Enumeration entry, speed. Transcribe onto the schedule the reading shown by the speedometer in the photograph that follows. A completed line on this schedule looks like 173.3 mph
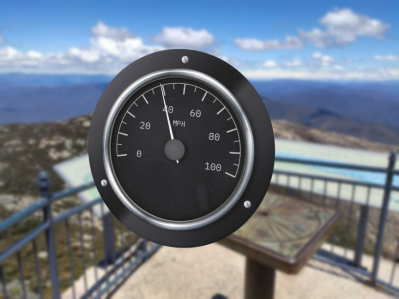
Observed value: 40 mph
